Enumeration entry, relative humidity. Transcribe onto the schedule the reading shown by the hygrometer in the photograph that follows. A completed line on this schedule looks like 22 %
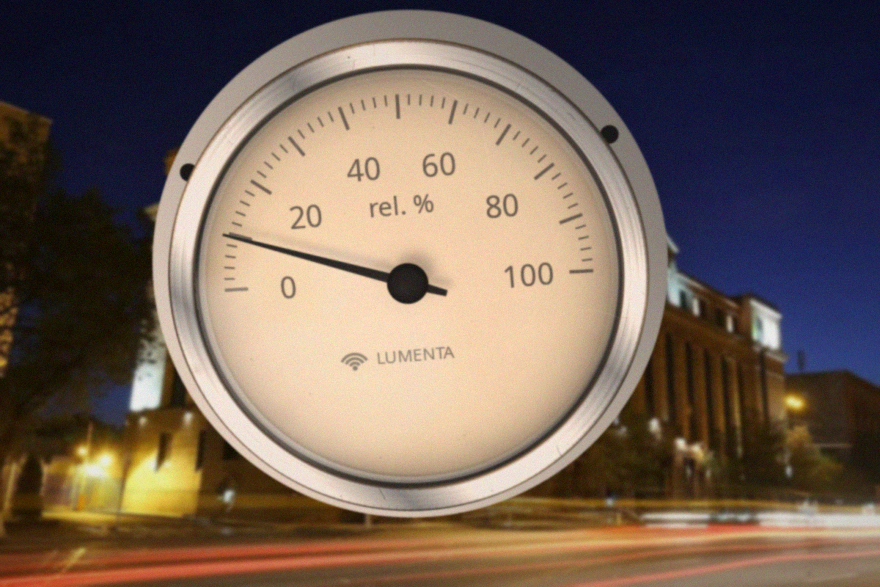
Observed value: 10 %
